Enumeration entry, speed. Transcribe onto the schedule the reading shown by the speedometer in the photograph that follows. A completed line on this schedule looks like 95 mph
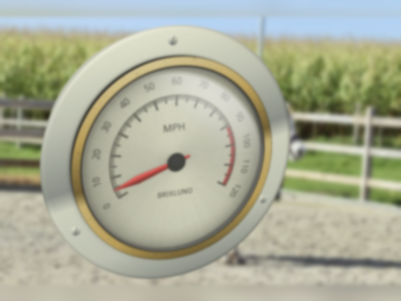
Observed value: 5 mph
